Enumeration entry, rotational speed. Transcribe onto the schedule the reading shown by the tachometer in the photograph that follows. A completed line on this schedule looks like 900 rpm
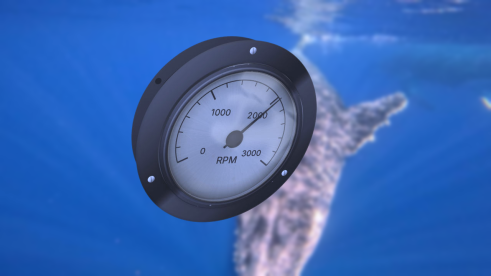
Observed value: 2000 rpm
